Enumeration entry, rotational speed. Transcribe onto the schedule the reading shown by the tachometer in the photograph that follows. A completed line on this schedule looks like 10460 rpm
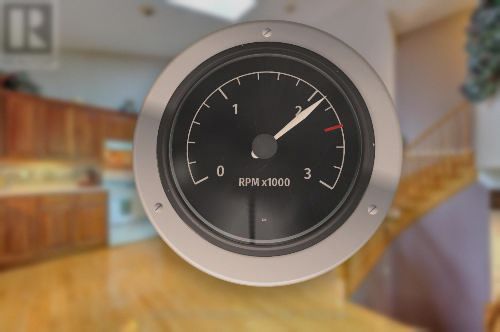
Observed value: 2100 rpm
